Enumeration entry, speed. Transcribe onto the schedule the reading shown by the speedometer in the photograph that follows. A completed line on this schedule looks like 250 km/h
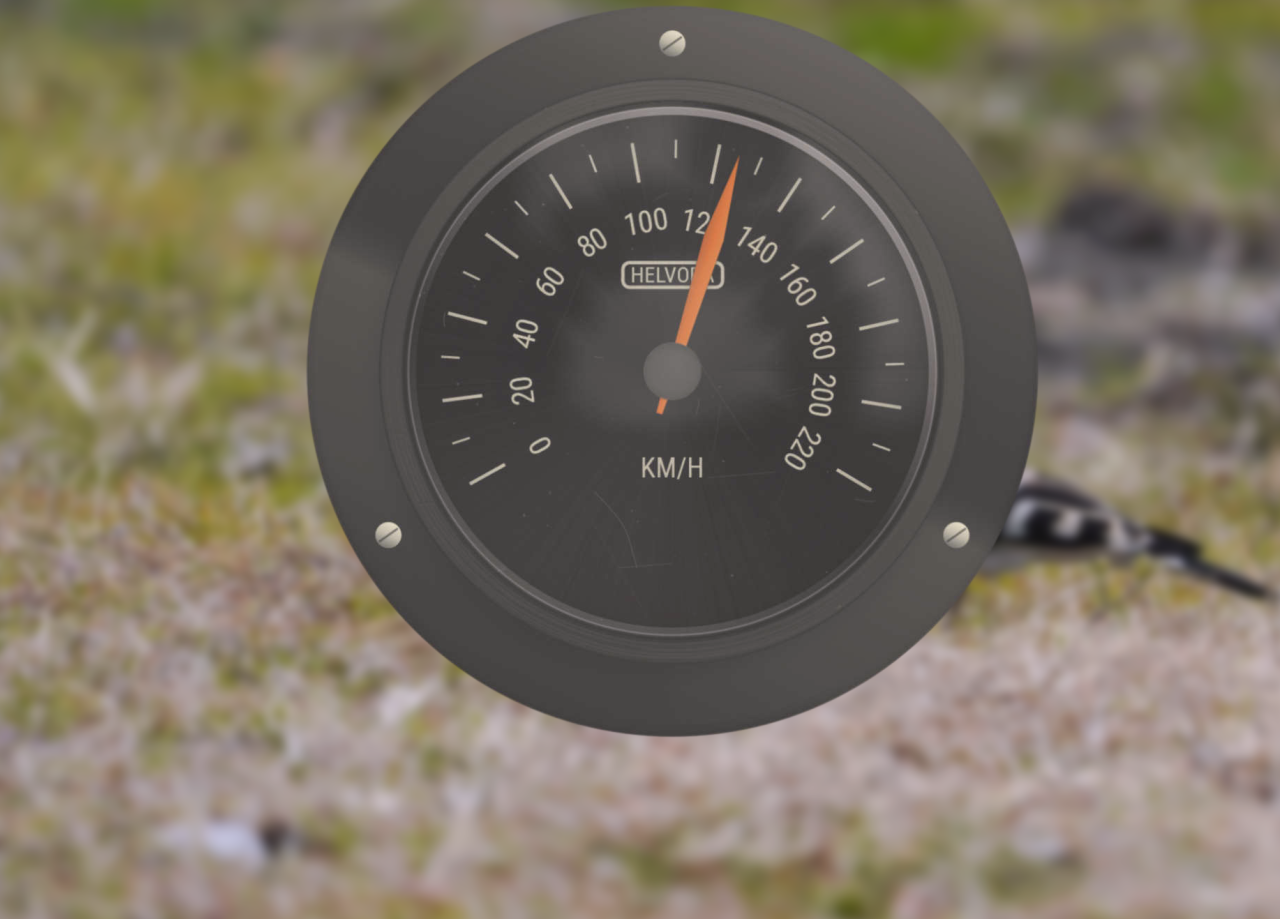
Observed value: 125 km/h
